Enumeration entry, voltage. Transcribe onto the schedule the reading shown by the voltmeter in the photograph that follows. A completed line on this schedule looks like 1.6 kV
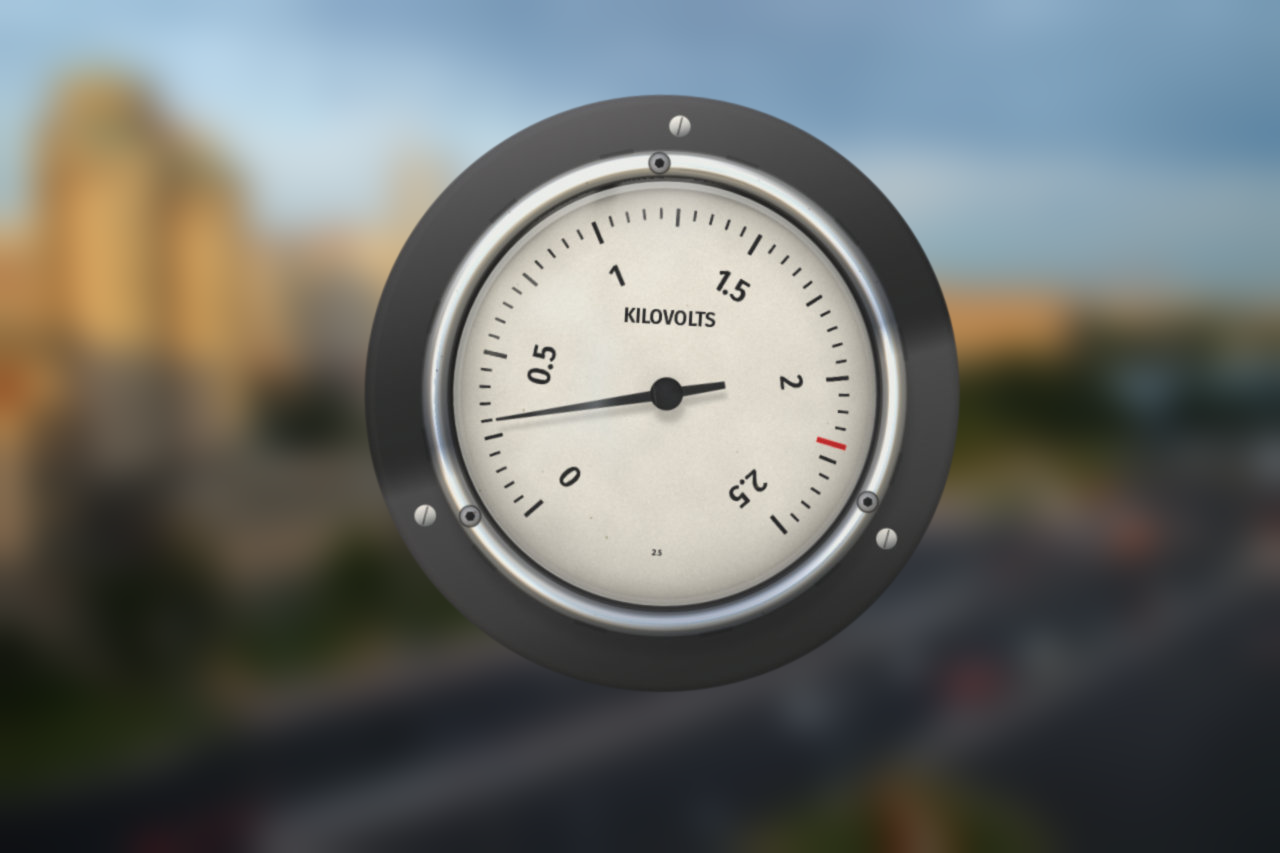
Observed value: 0.3 kV
